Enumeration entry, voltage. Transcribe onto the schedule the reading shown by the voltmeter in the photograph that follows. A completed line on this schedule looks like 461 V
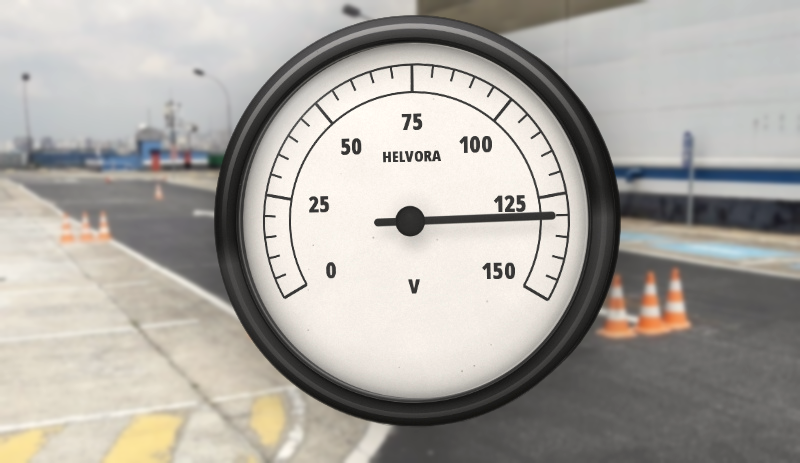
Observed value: 130 V
